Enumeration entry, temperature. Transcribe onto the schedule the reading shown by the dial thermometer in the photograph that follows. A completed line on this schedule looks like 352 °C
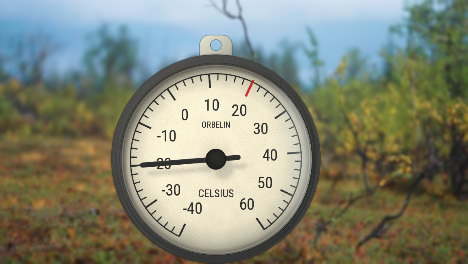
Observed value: -20 °C
